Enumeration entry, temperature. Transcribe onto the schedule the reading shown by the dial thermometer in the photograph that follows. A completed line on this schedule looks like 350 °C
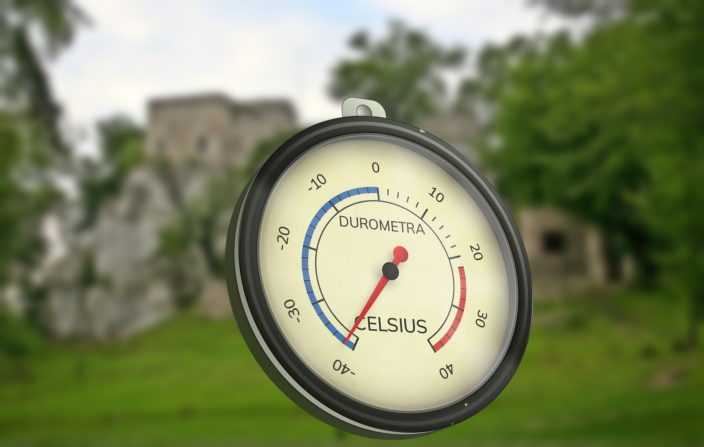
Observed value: -38 °C
